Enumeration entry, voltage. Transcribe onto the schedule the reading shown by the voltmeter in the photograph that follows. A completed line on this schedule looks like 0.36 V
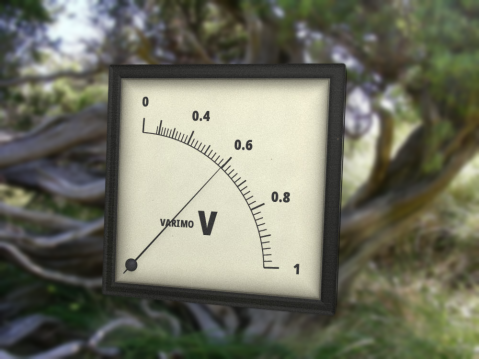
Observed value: 0.6 V
